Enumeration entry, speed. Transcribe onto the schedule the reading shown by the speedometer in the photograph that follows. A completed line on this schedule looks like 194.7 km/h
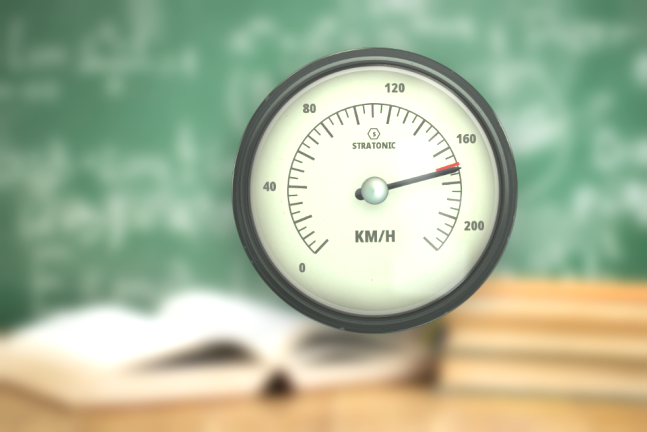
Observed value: 172.5 km/h
